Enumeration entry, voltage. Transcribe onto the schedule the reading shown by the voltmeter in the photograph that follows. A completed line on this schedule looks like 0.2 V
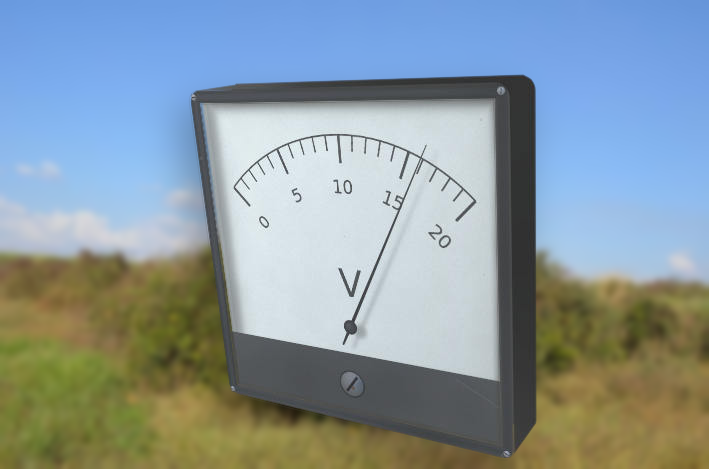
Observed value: 16 V
